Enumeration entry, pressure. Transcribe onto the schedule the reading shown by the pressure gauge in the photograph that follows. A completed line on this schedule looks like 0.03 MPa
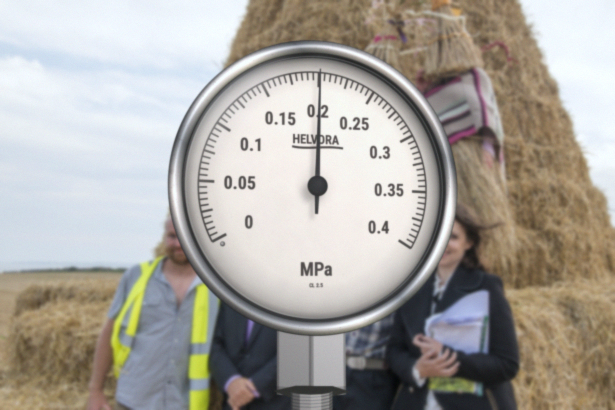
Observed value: 0.2 MPa
